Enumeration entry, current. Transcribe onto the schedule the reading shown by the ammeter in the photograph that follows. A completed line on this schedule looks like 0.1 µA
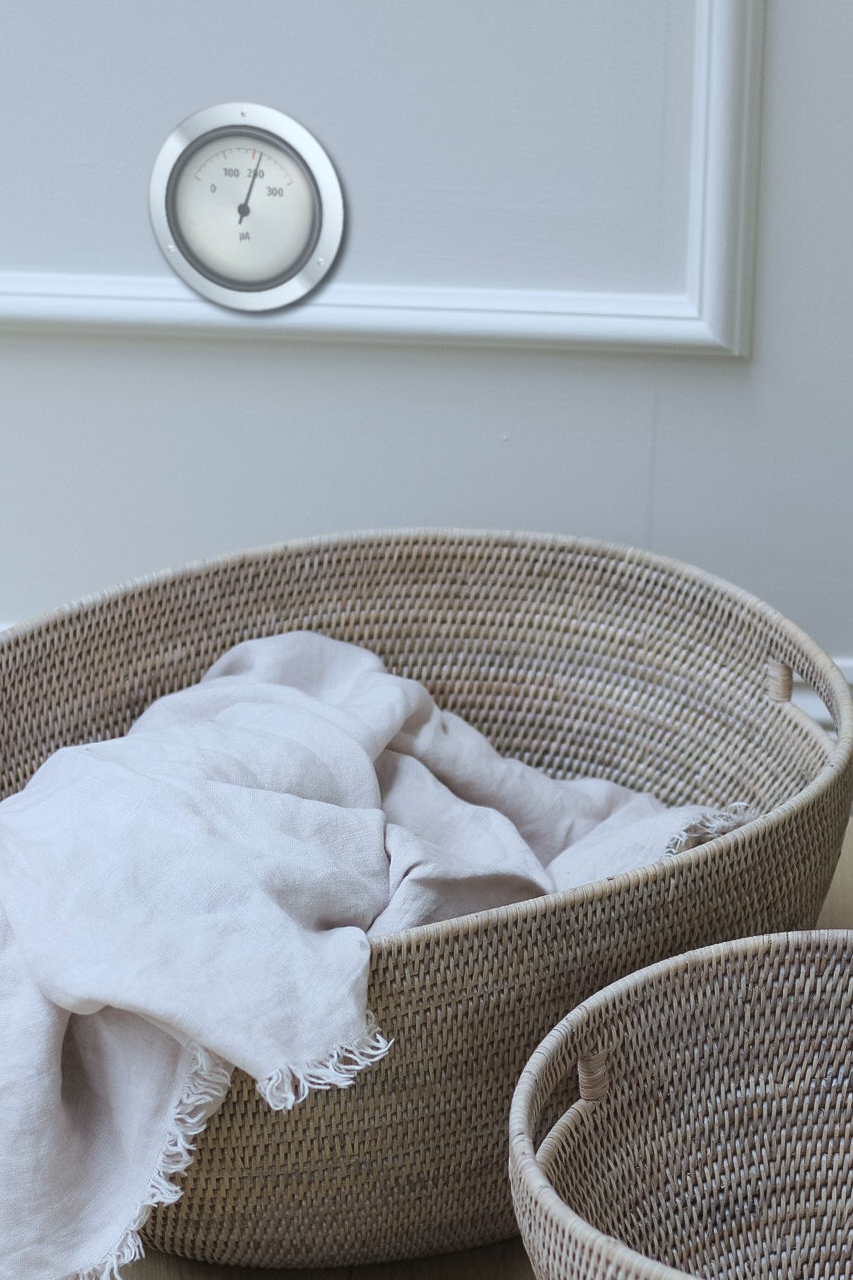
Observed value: 200 µA
